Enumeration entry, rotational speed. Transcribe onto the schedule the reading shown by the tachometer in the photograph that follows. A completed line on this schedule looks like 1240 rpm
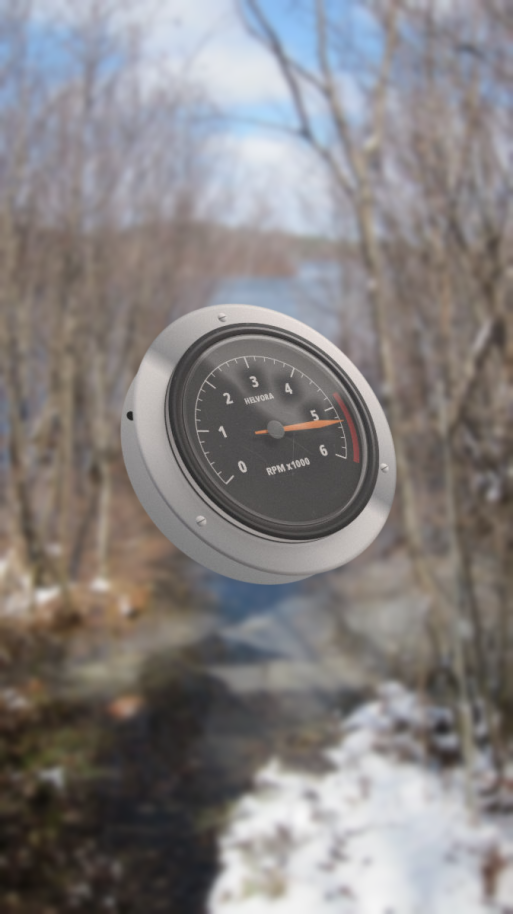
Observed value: 5300 rpm
